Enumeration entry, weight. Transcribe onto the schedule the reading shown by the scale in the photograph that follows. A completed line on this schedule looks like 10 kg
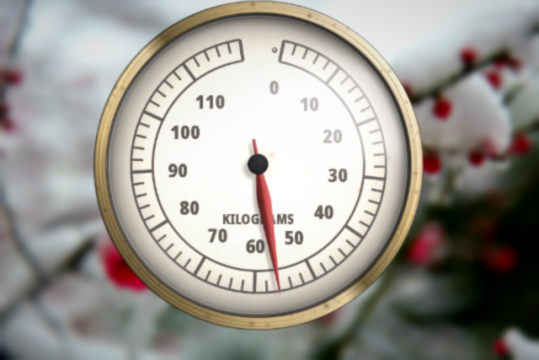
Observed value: 56 kg
